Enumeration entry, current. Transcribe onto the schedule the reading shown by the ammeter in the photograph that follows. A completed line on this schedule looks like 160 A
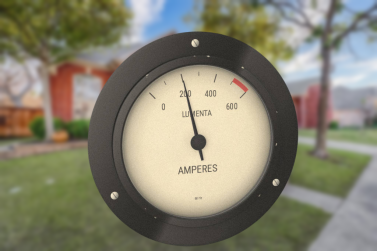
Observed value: 200 A
